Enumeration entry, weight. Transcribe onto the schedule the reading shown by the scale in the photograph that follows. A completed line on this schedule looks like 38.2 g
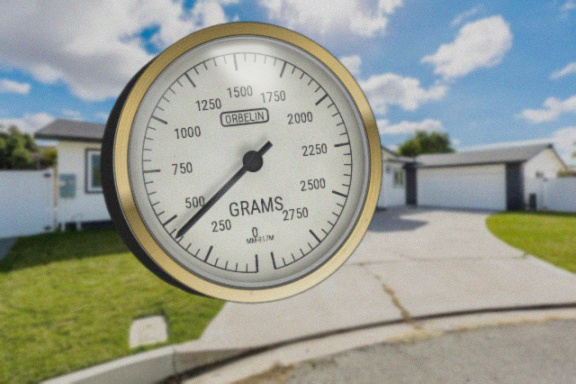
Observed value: 425 g
